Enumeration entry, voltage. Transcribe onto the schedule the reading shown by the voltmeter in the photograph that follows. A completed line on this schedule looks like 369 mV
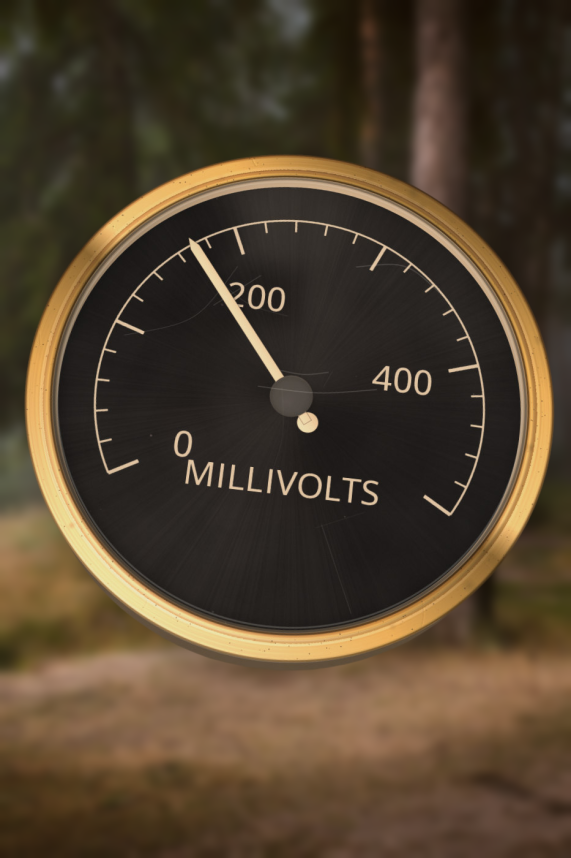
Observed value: 170 mV
